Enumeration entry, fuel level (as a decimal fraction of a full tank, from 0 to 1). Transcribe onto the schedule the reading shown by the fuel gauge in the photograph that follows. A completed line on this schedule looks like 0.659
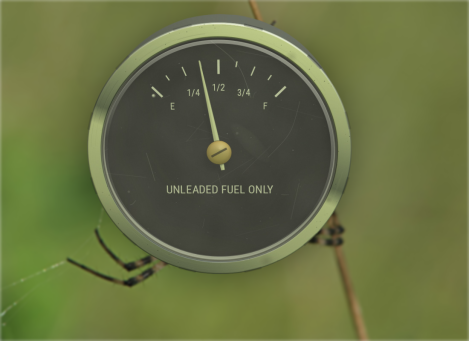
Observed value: 0.375
